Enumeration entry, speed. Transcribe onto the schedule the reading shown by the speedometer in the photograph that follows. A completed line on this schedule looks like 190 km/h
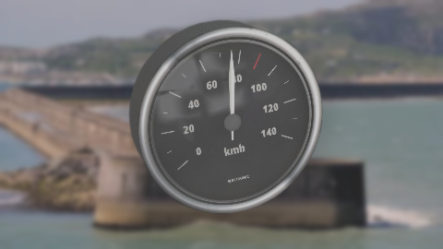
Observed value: 75 km/h
